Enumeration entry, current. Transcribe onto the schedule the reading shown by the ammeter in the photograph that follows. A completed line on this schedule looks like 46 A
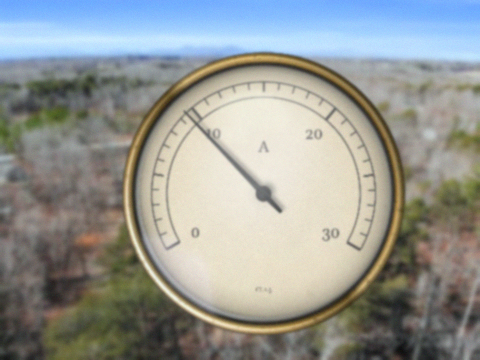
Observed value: 9.5 A
